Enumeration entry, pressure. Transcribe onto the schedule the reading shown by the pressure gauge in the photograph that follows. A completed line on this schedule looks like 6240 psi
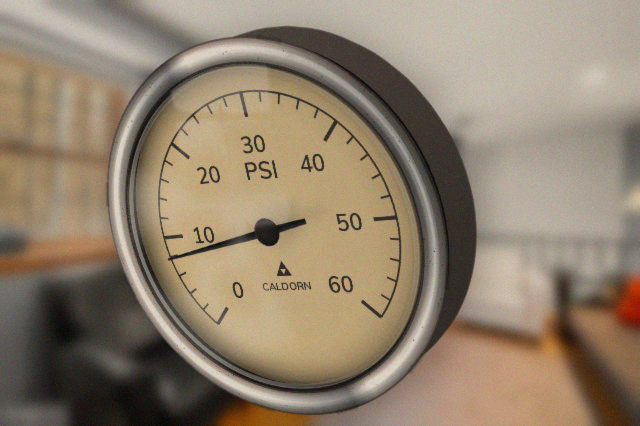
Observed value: 8 psi
